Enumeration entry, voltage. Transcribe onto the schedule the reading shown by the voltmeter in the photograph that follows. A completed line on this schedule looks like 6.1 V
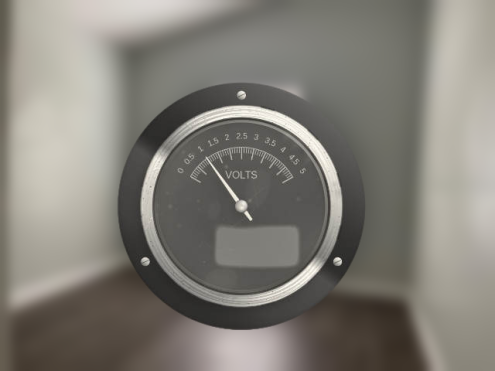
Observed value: 1 V
